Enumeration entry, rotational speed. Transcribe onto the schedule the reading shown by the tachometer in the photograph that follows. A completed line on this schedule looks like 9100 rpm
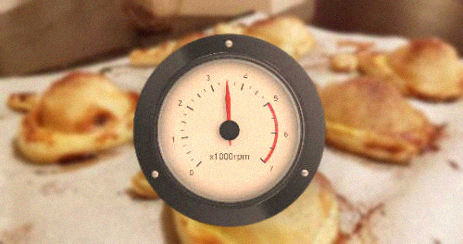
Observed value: 3500 rpm
